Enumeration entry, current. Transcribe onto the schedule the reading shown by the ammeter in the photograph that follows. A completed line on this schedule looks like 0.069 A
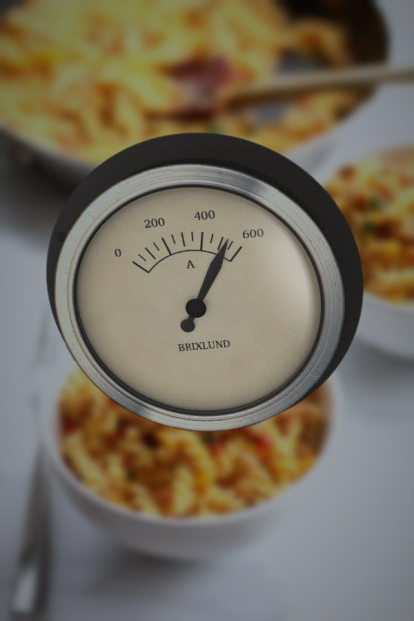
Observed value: 525 A
